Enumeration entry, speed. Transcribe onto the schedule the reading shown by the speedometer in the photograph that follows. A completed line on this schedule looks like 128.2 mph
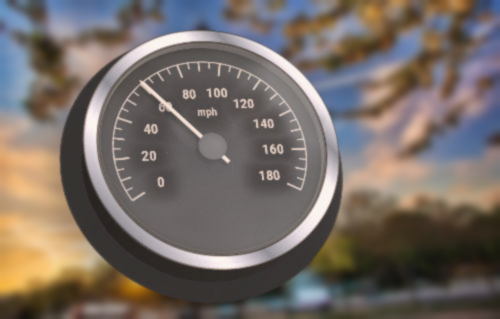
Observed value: 60 mph
